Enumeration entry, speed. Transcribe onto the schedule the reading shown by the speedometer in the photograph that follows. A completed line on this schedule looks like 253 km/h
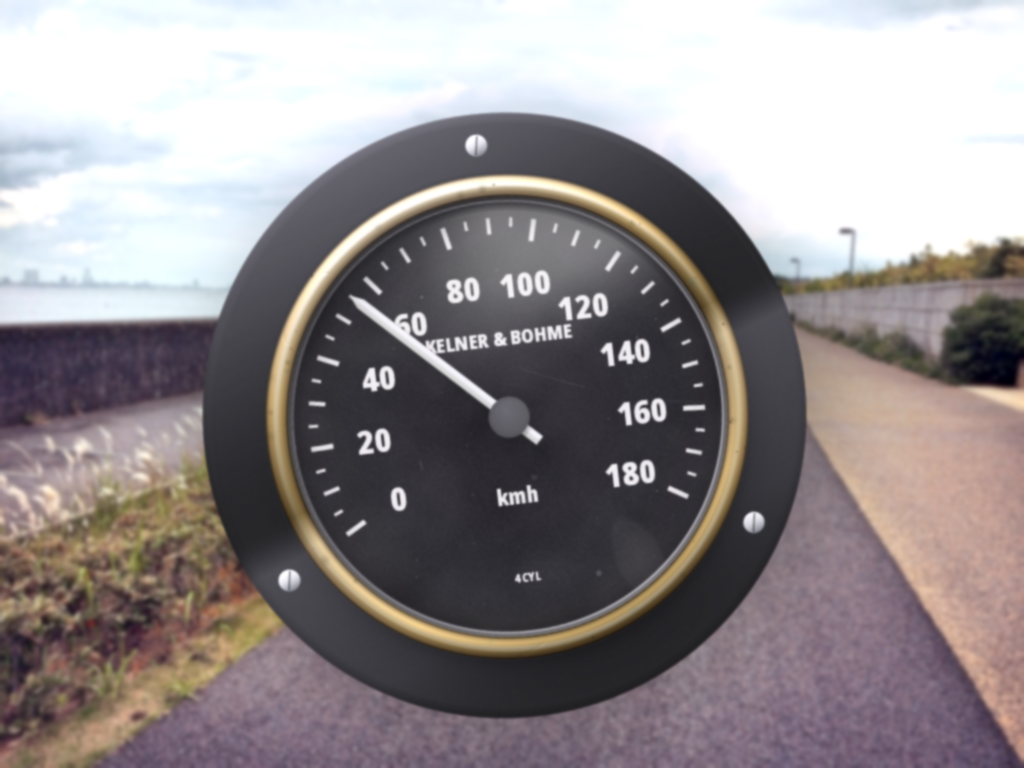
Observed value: 55 km/h
